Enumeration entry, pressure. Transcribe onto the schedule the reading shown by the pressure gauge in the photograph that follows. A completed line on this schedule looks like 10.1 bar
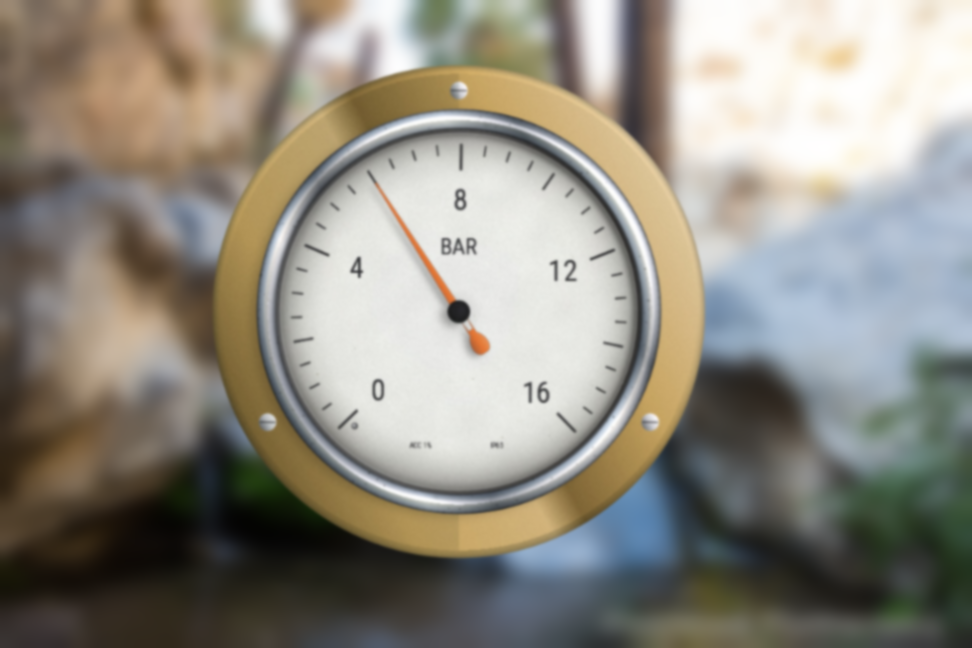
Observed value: 6 bar
